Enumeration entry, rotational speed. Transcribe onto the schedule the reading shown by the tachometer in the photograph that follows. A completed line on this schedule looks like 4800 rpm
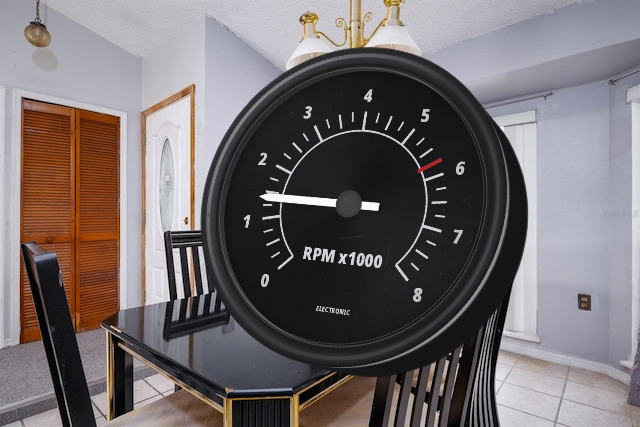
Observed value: 1375 rpm
